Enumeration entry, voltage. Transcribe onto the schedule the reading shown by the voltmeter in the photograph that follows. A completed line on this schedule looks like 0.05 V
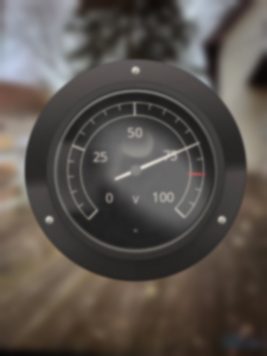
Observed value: 75 V
